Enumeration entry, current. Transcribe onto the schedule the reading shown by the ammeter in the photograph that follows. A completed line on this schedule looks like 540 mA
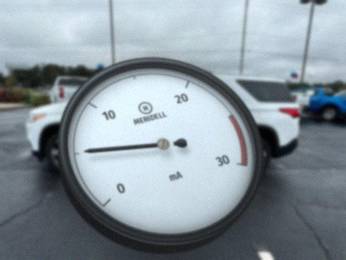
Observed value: 5 mA
